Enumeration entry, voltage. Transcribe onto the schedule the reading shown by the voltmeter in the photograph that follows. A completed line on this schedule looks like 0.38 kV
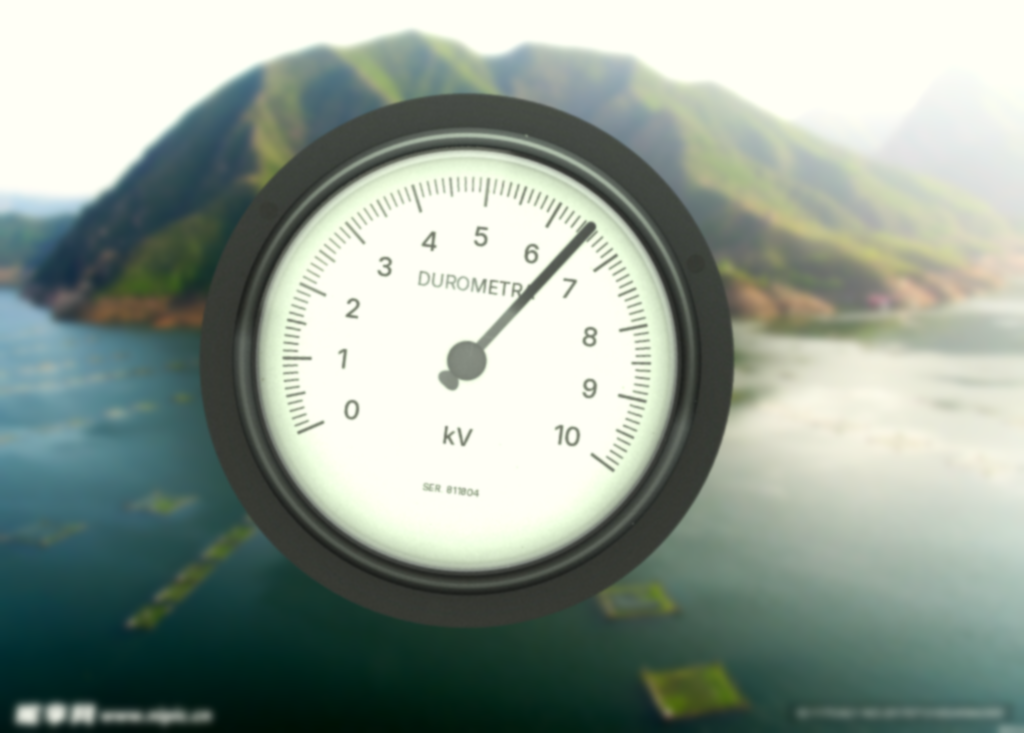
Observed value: 6.5 kV
